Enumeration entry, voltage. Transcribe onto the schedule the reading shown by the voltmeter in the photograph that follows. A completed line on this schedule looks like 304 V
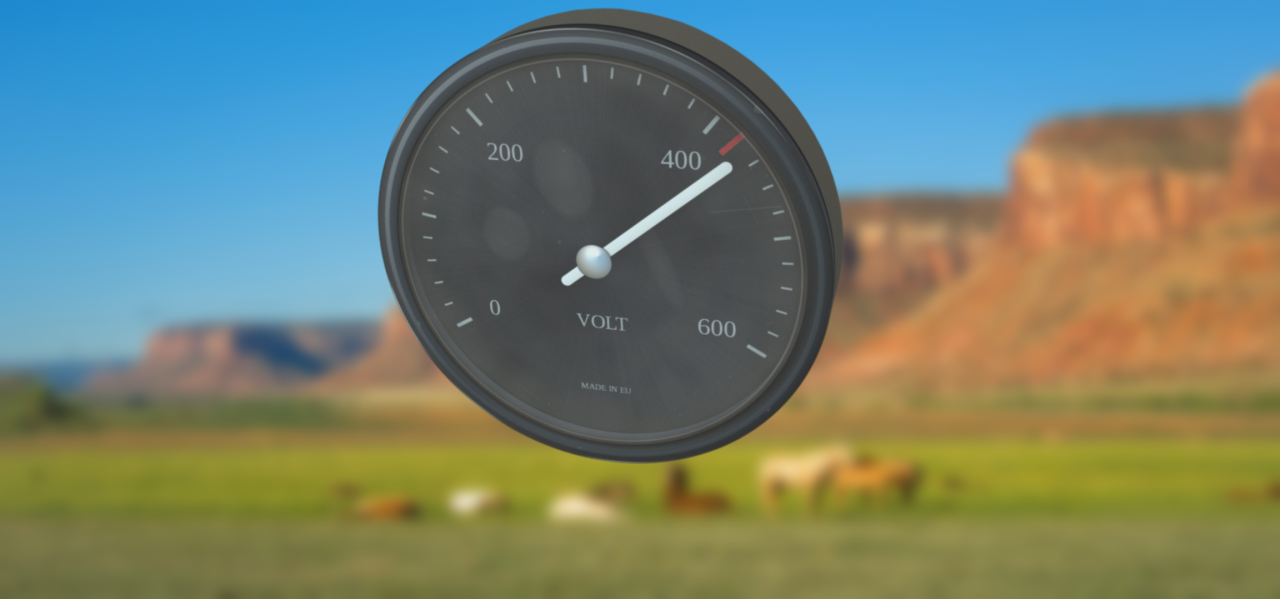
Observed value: 430 V
